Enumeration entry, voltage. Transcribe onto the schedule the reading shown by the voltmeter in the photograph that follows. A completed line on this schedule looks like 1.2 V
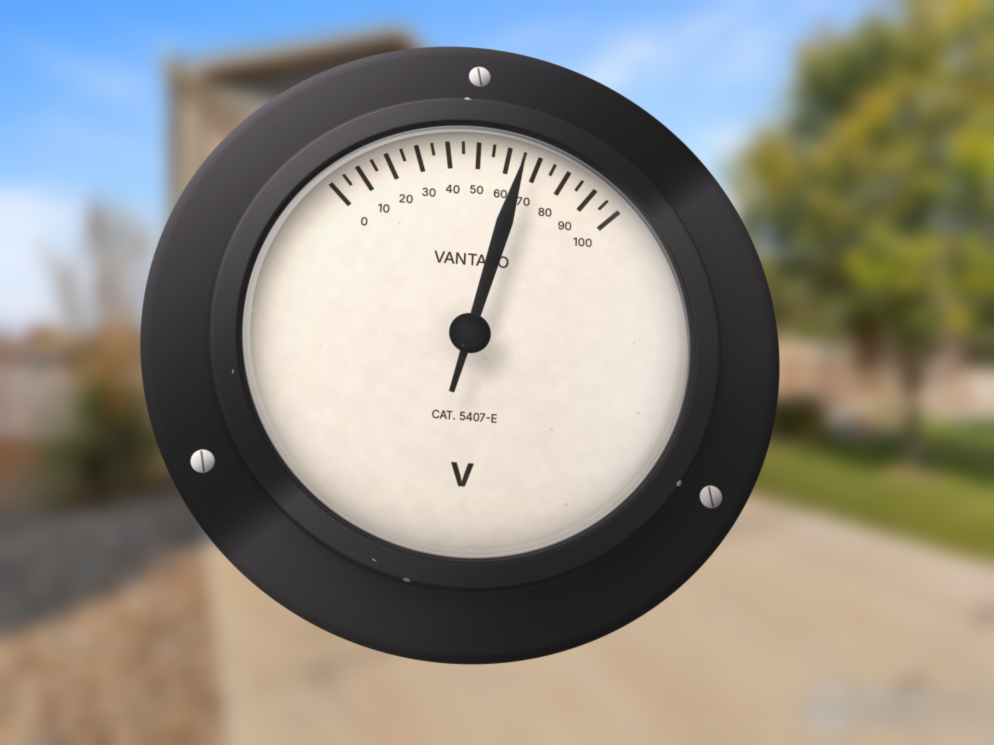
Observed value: 65 V
